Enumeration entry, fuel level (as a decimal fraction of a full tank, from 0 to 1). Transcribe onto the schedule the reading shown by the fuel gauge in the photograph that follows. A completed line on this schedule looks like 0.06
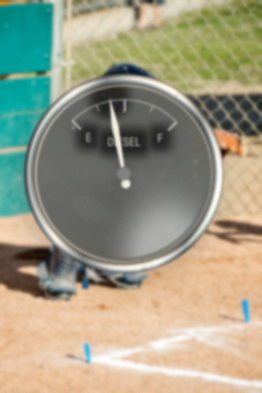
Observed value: 0.375
